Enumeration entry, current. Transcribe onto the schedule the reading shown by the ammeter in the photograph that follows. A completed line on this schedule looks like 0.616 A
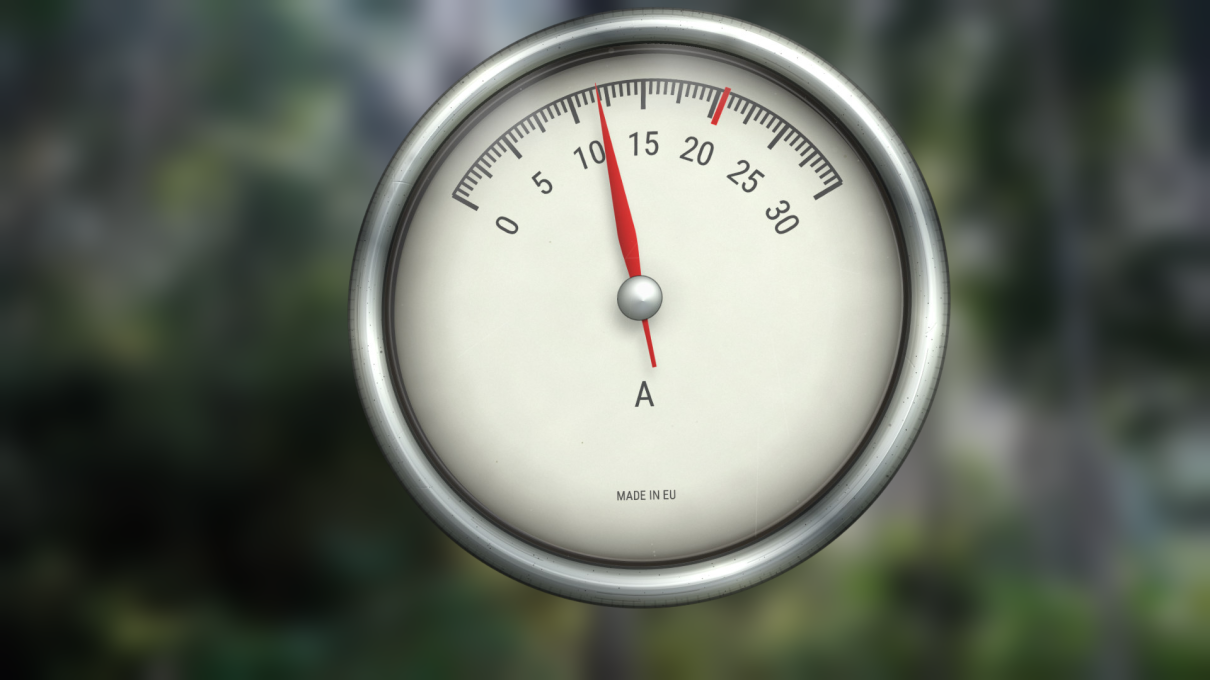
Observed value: 12 A
